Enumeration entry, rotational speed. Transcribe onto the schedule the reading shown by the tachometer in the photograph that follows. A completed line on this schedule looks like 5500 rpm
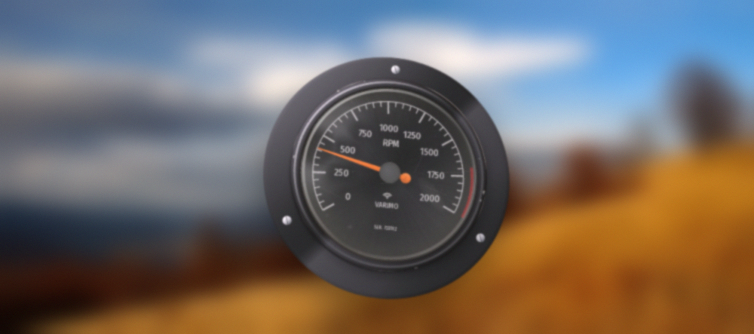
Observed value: 400 rpm
